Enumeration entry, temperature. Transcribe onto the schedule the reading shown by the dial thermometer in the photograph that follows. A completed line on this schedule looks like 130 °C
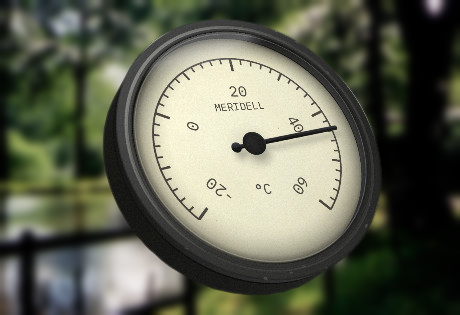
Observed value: 44 °C
